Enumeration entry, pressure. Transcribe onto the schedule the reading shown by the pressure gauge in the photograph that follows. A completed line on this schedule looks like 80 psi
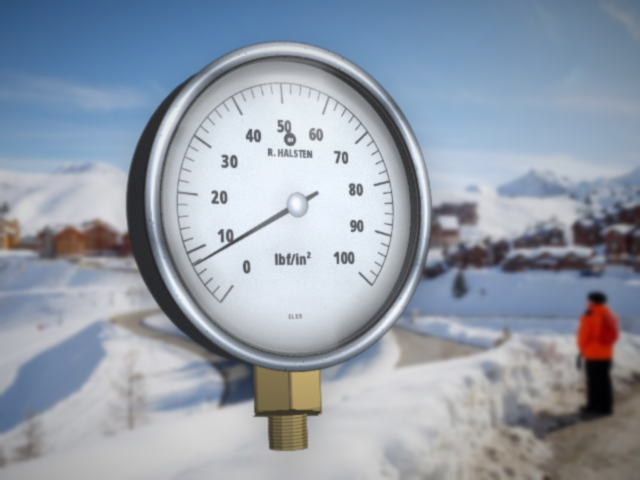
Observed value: 8 psi
